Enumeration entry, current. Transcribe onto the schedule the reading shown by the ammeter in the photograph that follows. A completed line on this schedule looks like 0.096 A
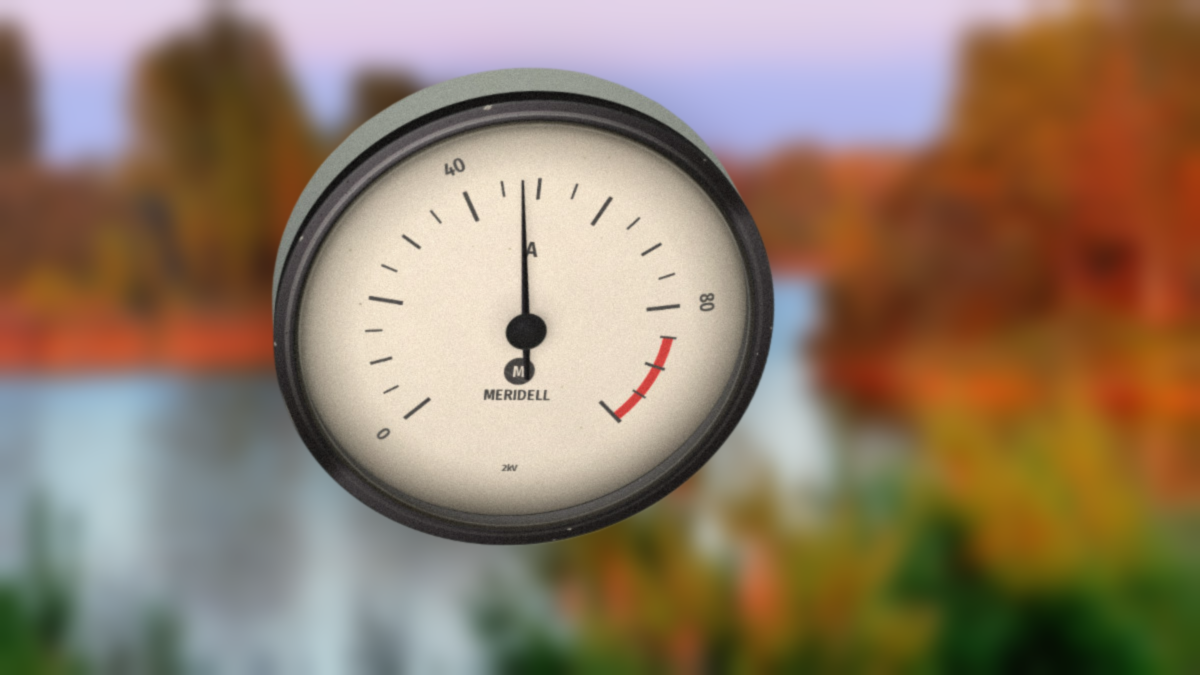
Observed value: 47.5 A
